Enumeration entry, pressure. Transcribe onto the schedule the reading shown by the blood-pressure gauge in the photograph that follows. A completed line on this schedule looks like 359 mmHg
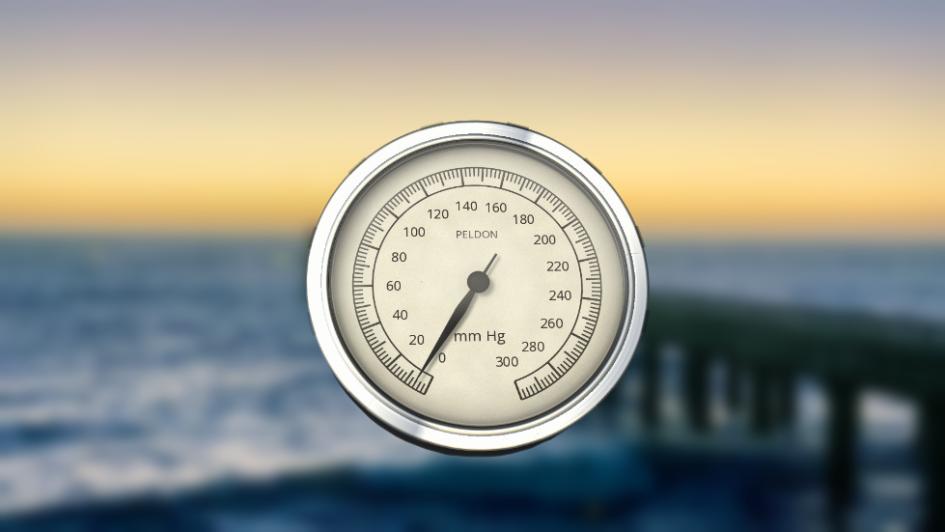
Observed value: 6 mmHg
